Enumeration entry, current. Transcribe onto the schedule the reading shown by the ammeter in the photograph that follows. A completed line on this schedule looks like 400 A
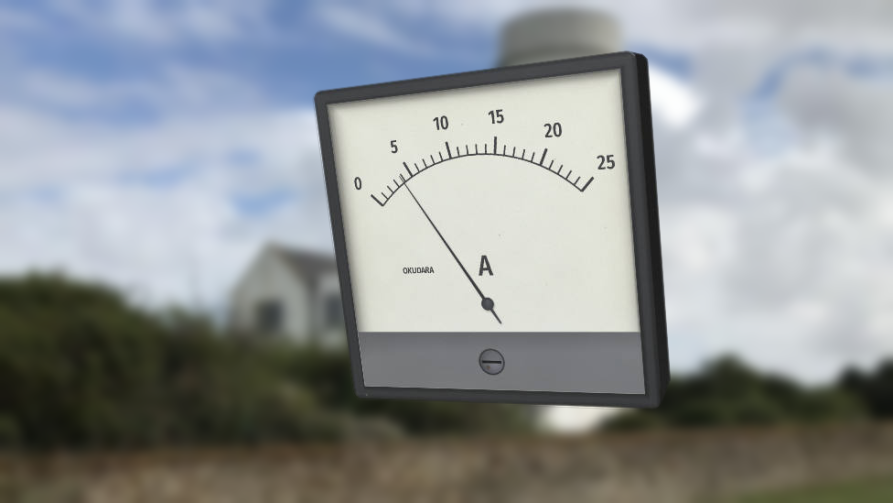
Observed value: 4 A
